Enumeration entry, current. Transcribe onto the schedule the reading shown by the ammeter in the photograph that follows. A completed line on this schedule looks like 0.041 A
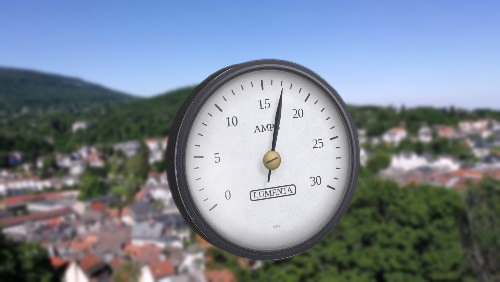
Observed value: 17 A
